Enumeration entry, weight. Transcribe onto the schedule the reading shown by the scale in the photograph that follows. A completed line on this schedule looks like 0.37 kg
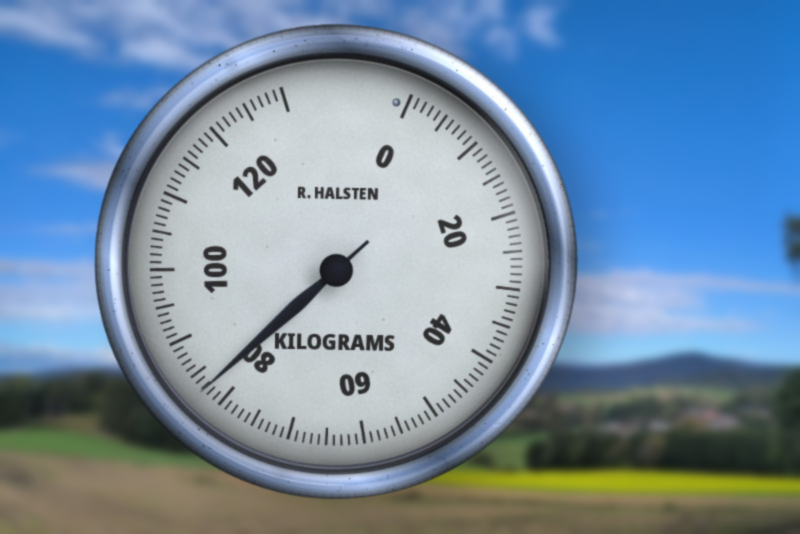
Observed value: 83 kg
